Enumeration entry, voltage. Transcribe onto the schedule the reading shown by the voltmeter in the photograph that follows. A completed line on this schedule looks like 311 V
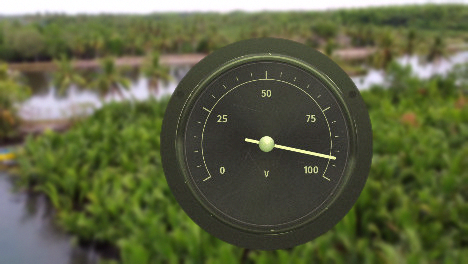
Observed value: 92.5 V
